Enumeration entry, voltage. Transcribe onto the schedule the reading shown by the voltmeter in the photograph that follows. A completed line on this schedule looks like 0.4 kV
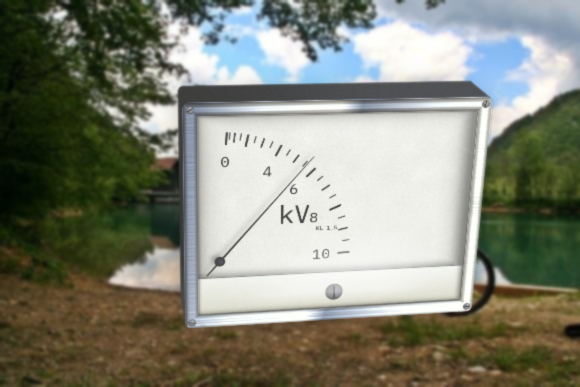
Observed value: 5.5 kV
